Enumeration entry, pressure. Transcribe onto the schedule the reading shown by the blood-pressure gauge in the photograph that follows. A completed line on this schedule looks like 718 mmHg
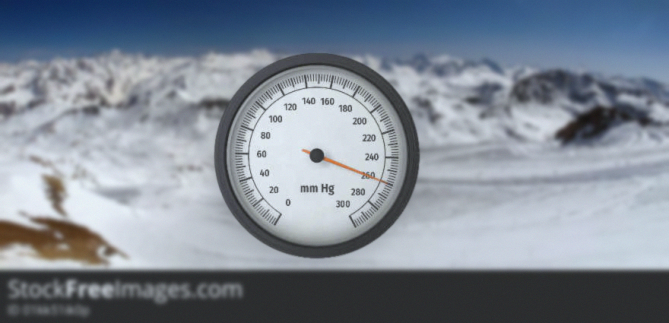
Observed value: 260 mmHg
